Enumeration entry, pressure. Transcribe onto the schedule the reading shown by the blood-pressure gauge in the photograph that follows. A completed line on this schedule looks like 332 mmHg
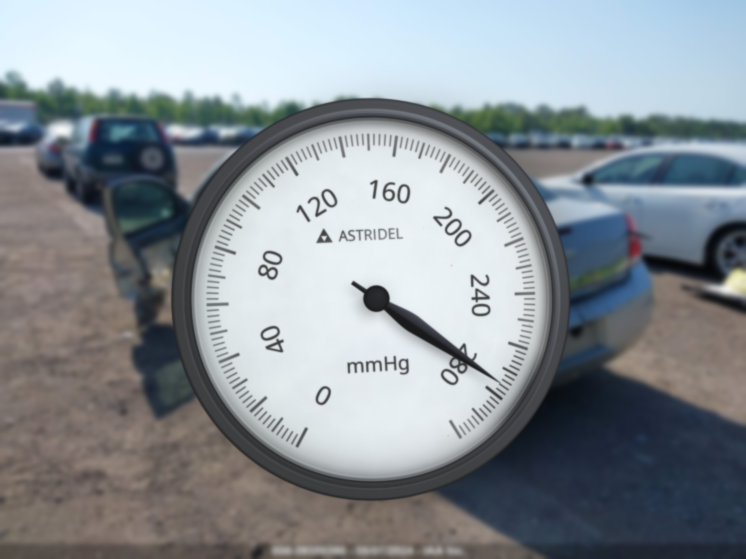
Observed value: 276 mmHg
